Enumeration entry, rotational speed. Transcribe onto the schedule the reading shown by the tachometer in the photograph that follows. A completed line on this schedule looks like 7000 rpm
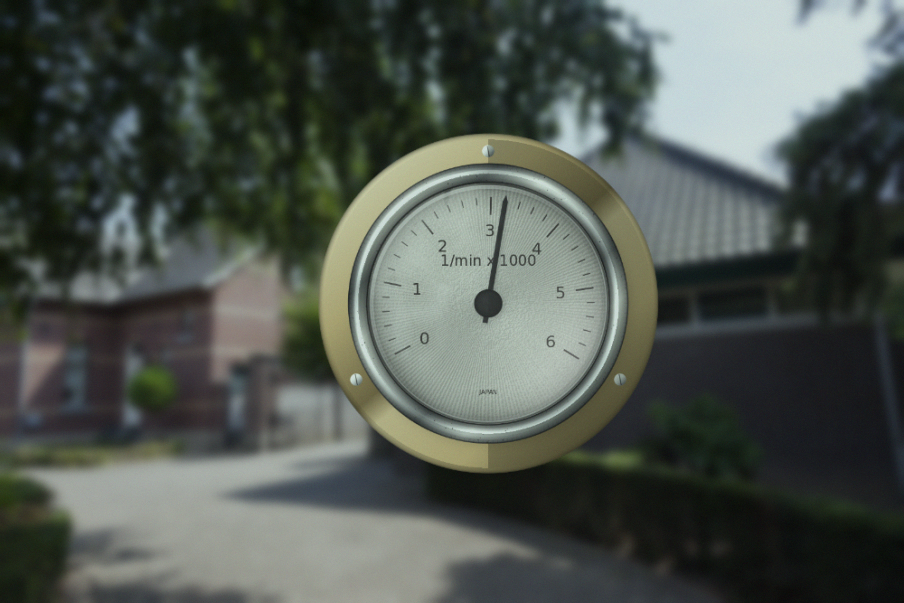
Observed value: 3200 rpm
